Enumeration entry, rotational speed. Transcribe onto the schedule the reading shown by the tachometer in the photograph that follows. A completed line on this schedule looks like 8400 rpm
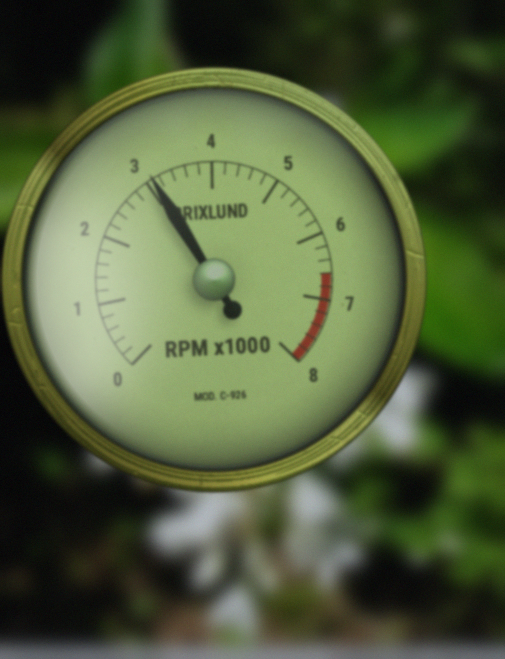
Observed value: 3100 rpm
